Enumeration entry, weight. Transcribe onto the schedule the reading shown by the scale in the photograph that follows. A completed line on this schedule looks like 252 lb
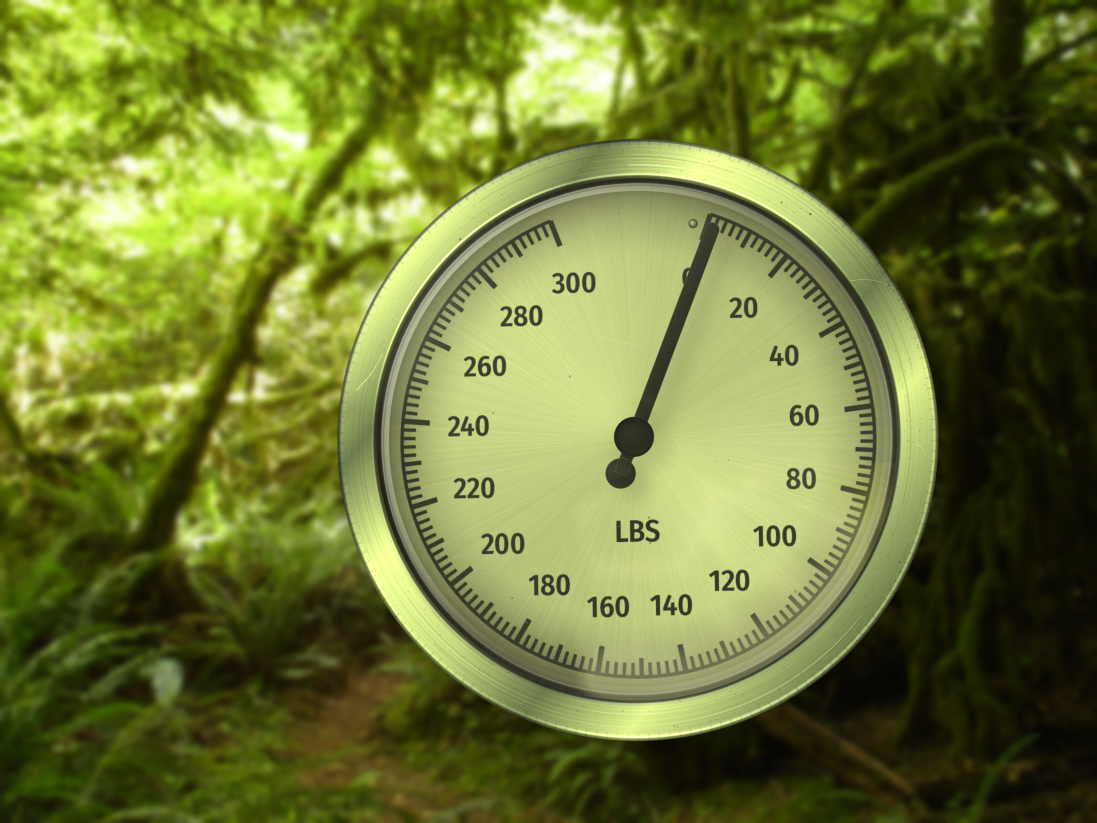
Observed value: 2 lb
